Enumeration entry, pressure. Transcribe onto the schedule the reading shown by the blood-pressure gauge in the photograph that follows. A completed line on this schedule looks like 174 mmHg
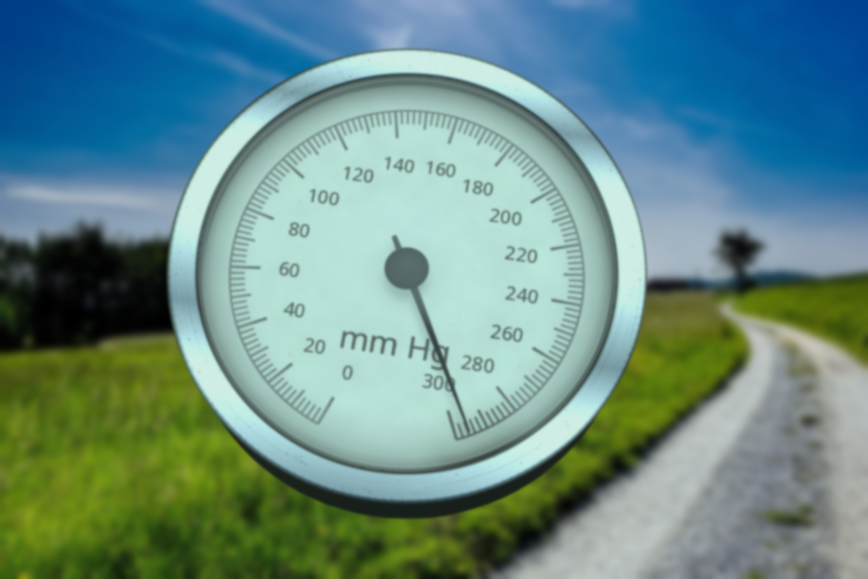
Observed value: 296 mmHg
